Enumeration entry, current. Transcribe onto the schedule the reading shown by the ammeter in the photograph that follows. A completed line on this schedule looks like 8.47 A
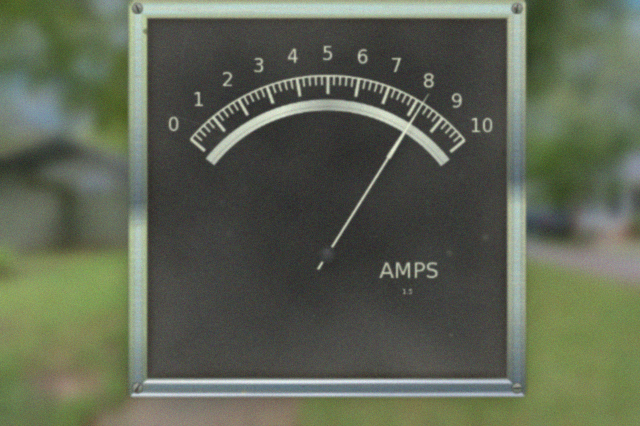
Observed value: 8.2 A
